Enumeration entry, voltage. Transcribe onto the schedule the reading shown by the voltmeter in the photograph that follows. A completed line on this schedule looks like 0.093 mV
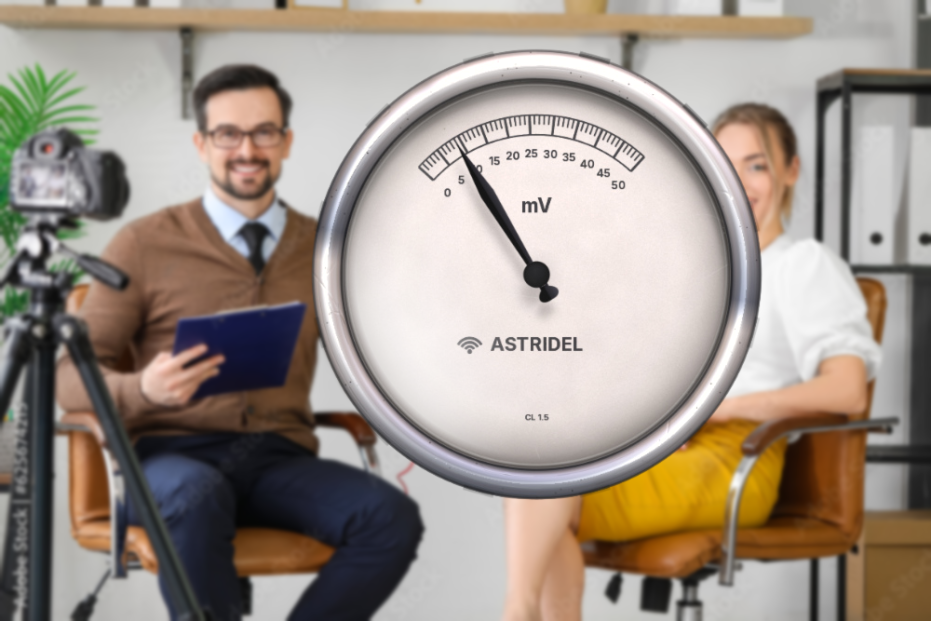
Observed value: 9 mV
